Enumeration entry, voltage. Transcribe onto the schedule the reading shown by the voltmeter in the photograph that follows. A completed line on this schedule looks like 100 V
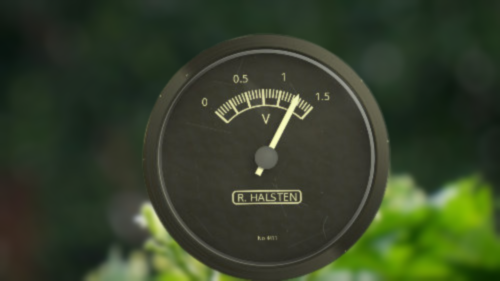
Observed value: 1.25 V
